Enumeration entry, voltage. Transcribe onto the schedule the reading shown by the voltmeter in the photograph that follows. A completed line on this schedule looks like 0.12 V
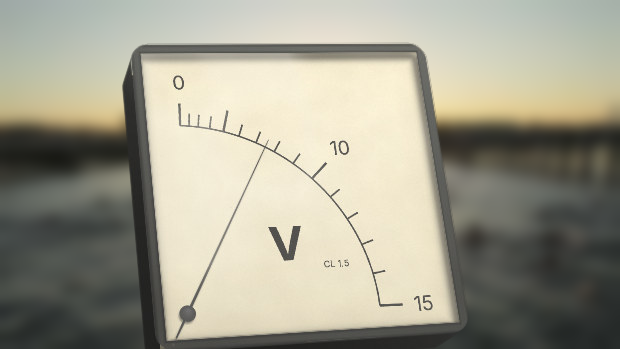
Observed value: 7.5 V
